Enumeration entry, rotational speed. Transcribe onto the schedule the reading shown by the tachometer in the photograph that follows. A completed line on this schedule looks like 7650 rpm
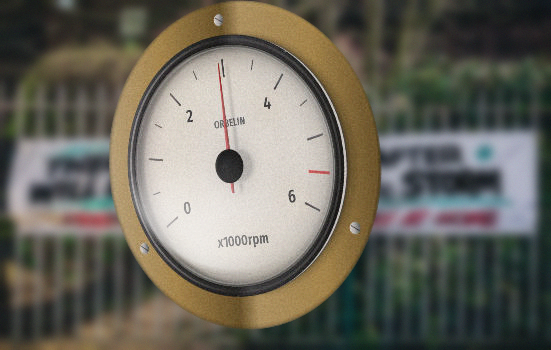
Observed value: 3000 rpm
